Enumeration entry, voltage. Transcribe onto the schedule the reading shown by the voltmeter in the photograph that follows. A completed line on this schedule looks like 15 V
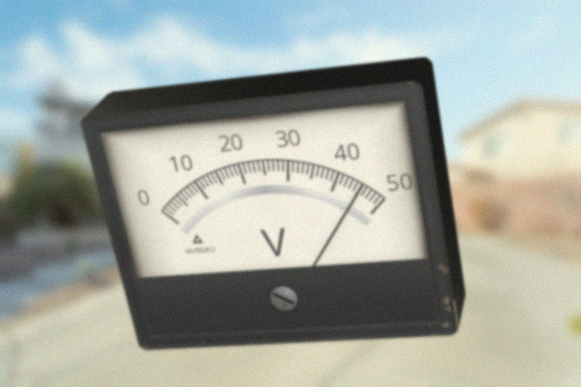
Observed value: 45 V
